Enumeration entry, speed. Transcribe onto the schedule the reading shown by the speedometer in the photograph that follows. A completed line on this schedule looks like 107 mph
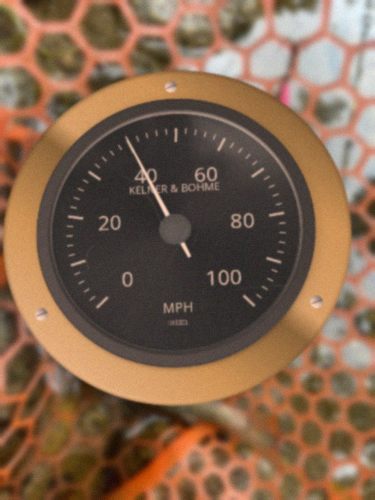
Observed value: 40 mph
